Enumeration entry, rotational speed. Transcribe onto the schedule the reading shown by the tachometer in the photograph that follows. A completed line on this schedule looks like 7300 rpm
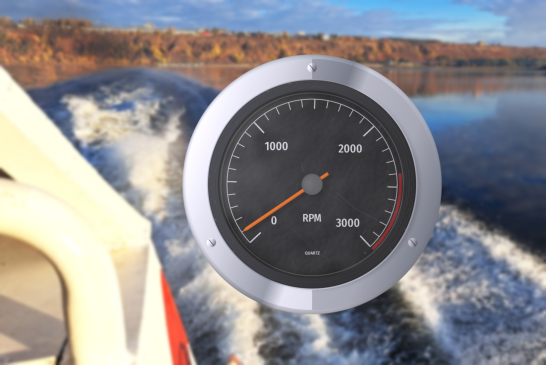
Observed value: 100 rpm
